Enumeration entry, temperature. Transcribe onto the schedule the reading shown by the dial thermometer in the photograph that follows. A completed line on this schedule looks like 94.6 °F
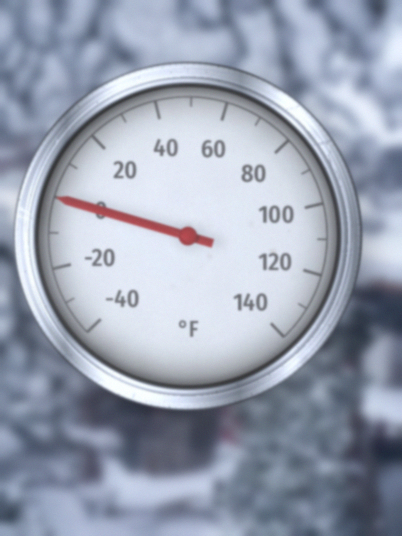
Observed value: 0 °F
